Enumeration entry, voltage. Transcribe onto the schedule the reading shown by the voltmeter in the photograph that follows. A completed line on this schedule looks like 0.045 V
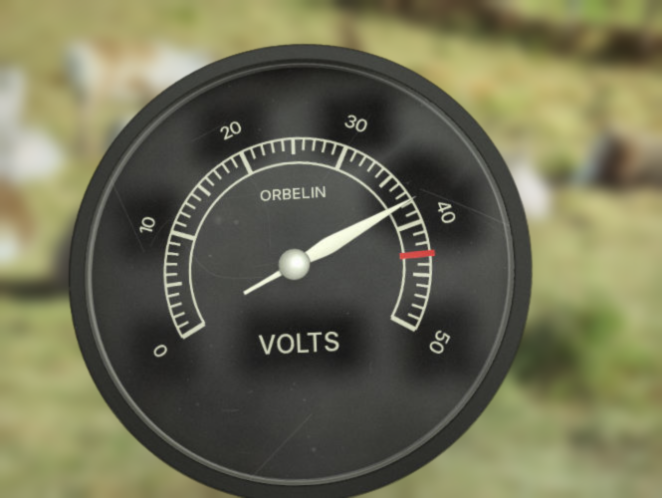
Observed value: 38 V
